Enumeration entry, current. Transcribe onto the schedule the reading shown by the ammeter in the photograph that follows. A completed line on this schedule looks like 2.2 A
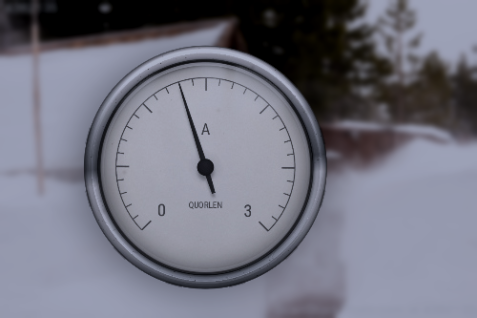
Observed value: 1.3 A
